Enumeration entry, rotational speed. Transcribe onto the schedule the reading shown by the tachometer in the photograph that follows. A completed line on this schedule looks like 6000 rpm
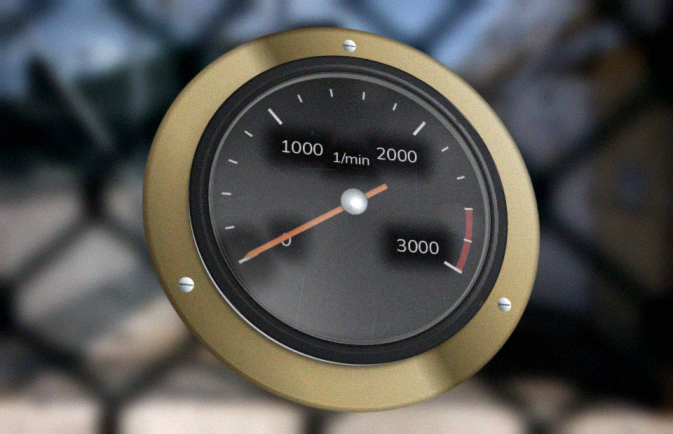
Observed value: 0 rpm
